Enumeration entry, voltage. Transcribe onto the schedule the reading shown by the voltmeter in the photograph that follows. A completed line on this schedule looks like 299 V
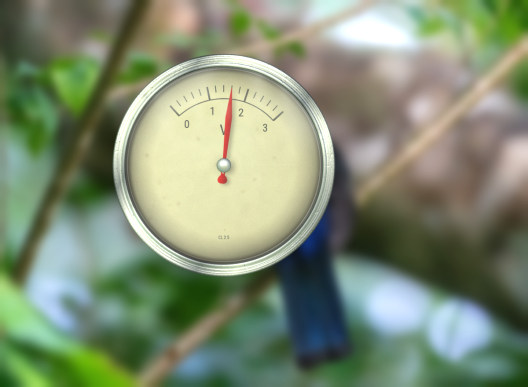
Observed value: 1.6 V
